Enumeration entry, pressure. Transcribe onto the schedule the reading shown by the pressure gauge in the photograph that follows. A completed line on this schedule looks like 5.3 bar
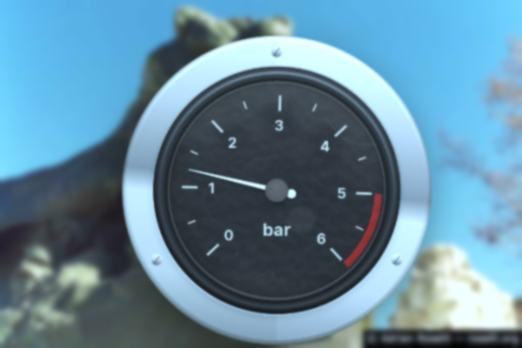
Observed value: 1.25 bar
